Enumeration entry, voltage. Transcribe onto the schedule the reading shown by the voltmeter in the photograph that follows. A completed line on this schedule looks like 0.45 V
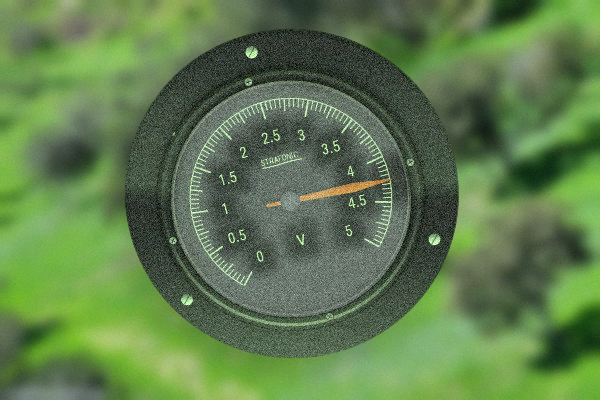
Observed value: 4.25 V
